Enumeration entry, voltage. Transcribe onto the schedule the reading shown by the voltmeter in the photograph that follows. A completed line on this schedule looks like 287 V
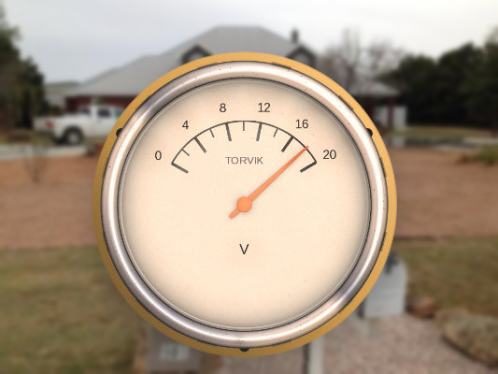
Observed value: 18 V
